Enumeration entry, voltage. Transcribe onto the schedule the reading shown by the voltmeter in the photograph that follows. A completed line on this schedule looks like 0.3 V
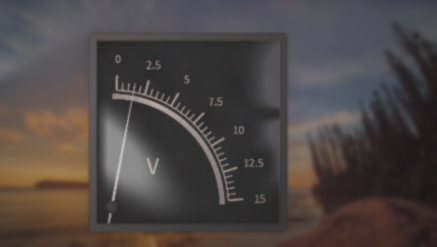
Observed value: 1.5 V
